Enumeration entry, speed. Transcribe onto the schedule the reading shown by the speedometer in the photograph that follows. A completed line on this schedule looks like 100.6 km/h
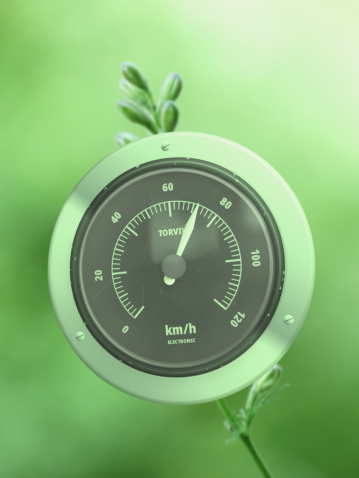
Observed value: 72 km/h
